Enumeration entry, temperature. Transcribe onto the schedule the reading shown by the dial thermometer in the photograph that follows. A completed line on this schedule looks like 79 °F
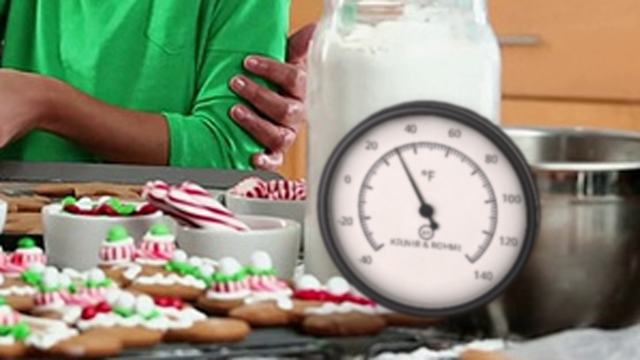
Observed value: 30 °F
